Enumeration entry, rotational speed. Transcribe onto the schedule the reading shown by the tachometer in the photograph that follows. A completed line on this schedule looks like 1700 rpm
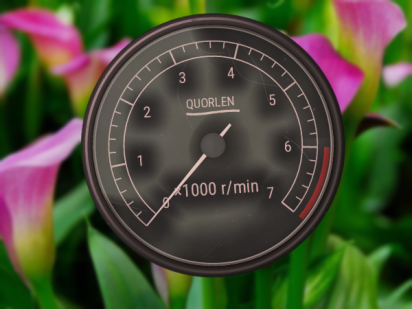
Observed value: 0 rpm
